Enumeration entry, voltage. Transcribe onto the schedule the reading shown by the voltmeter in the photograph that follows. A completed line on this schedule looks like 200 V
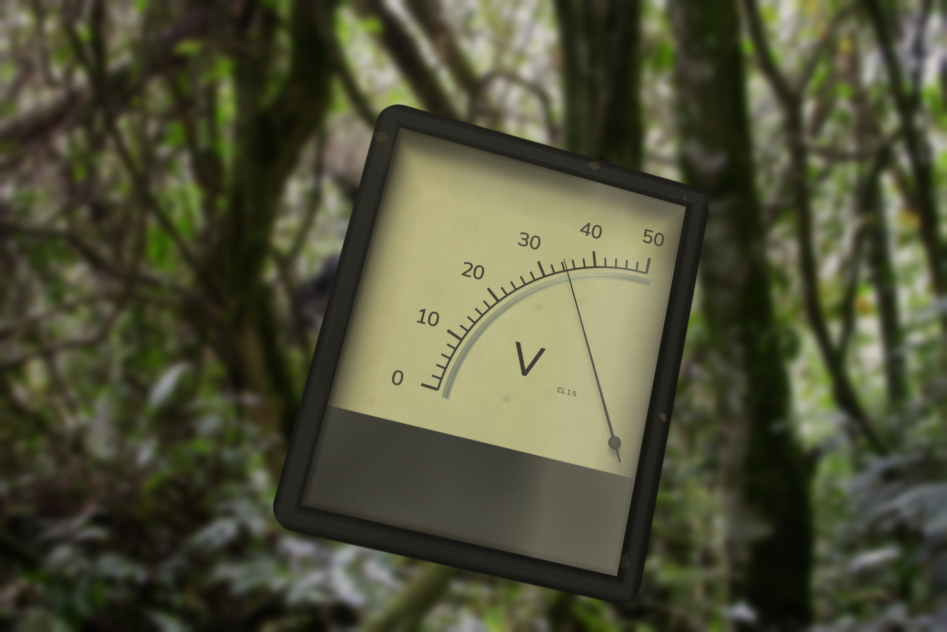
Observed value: 34 V
